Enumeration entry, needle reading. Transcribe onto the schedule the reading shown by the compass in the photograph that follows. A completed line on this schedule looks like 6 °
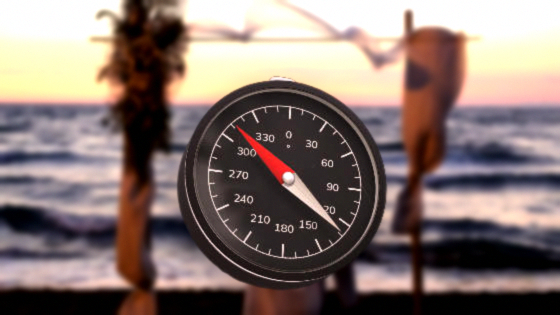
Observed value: 310 °
